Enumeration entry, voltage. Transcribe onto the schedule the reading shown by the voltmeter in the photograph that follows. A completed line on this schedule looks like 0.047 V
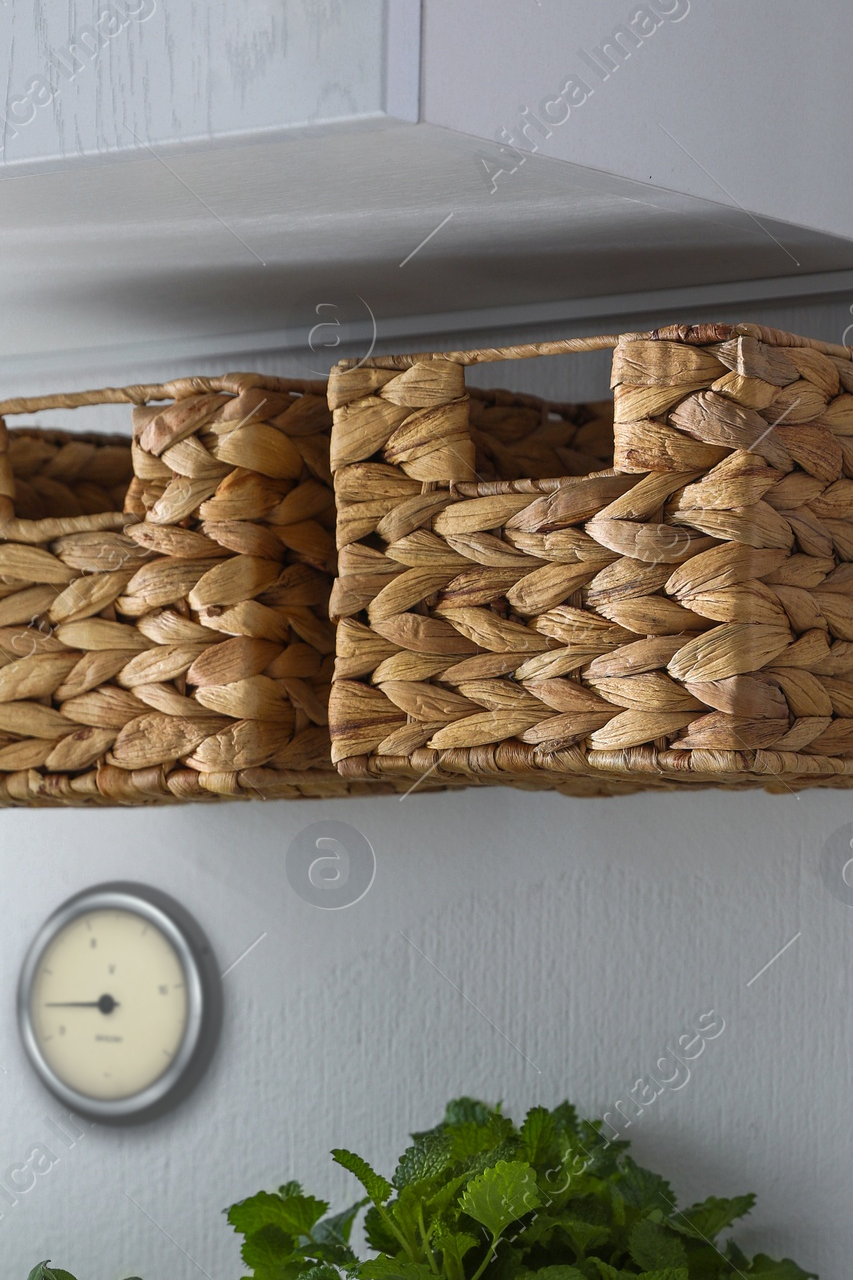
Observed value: 2 V
